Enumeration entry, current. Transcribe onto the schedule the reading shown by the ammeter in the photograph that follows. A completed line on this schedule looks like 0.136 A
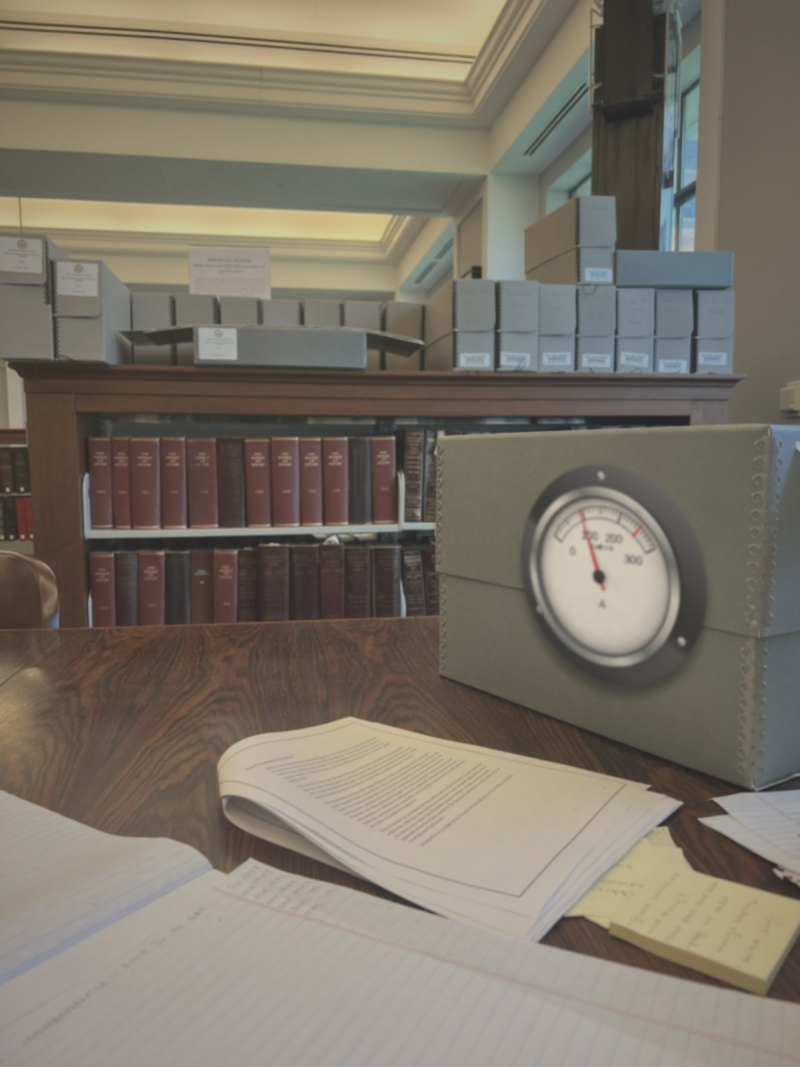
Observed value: 100 A
